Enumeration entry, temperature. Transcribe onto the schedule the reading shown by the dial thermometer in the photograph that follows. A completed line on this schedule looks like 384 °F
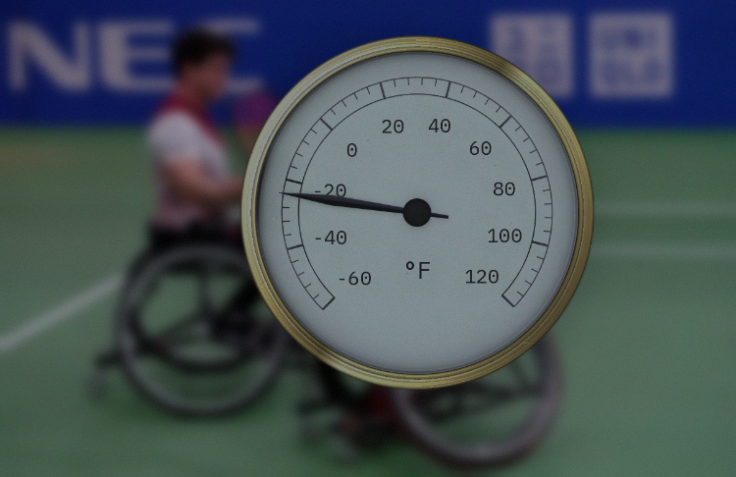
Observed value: -24 °F
